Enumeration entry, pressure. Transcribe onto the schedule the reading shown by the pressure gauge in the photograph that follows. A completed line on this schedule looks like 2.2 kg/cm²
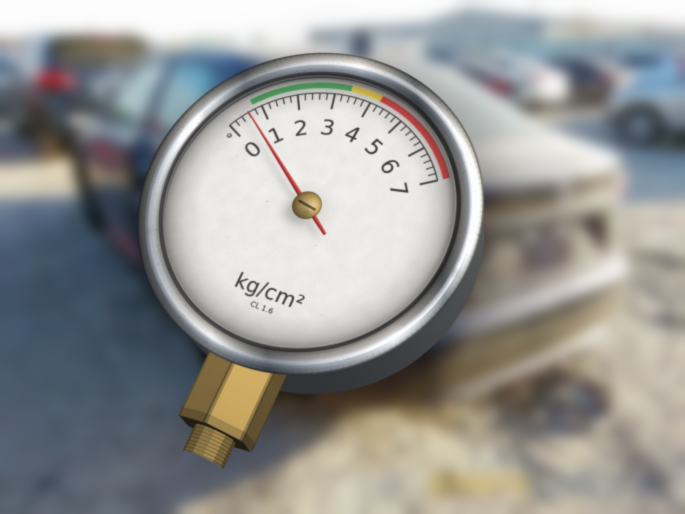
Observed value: 0.6 kg/cm²
